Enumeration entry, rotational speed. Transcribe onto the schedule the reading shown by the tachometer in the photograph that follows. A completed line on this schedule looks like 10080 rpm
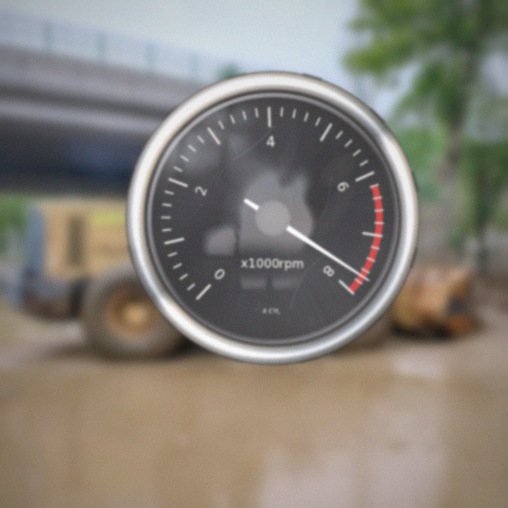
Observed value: 7700 rpm
